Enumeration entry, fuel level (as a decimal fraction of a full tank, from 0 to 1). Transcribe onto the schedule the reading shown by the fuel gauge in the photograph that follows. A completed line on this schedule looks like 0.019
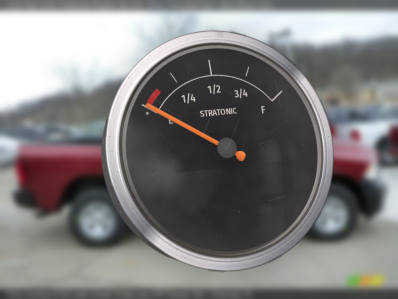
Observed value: 0
